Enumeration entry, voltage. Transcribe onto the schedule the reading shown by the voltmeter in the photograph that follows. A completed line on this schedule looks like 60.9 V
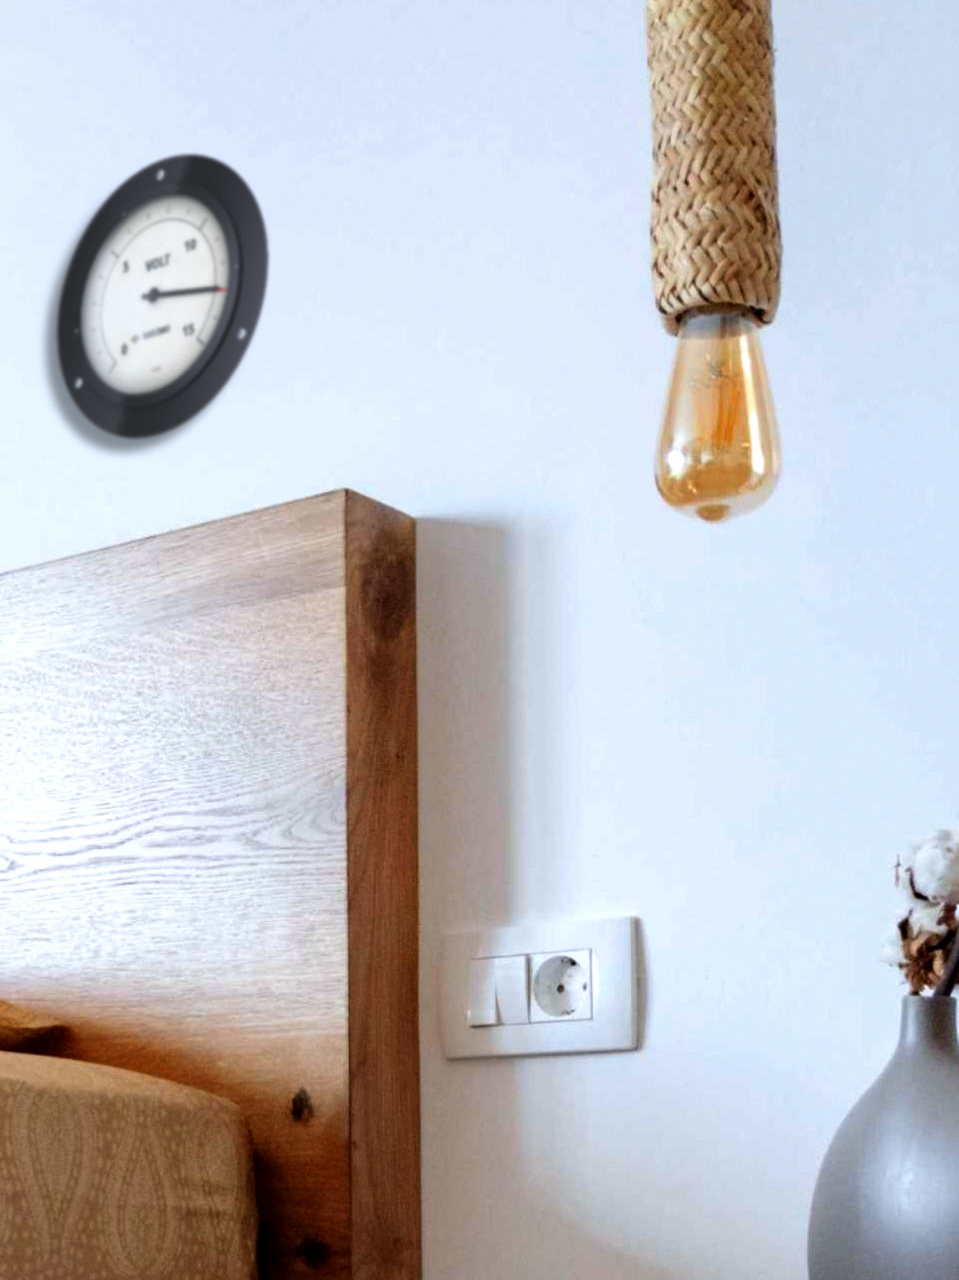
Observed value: 13 V
